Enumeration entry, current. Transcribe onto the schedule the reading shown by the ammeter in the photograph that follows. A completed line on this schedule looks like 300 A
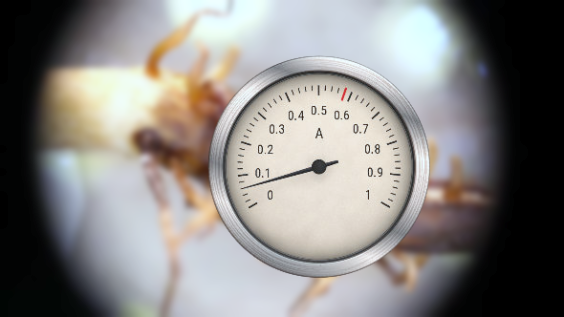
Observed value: 0.06 A
